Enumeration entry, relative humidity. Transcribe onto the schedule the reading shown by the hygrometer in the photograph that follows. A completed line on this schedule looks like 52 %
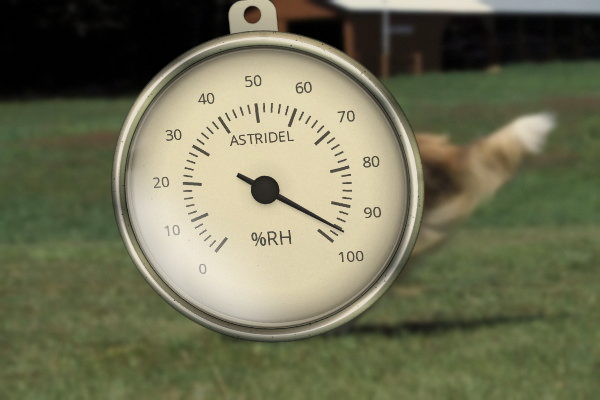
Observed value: 96 %
